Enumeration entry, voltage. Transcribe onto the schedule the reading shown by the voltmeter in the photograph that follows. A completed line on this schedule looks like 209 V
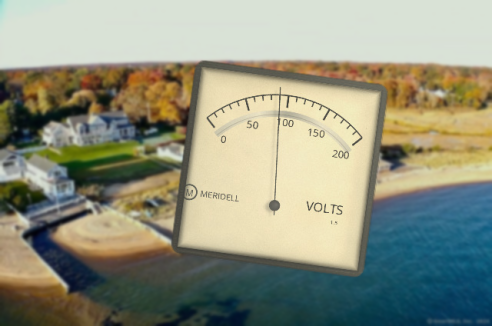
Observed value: 90 V
